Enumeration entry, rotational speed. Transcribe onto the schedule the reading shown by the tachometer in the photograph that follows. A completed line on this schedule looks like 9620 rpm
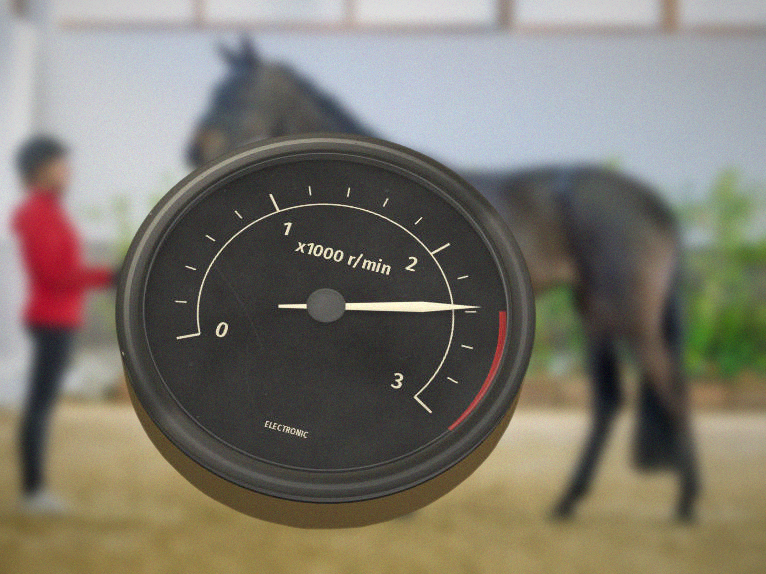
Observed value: 2400 rpm
